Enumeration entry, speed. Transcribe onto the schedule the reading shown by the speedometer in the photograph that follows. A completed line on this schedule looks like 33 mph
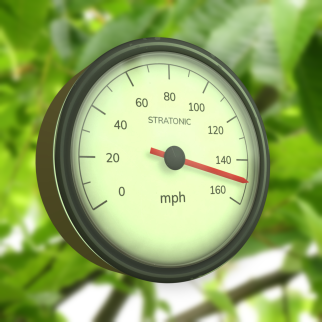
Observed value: 150 mph
